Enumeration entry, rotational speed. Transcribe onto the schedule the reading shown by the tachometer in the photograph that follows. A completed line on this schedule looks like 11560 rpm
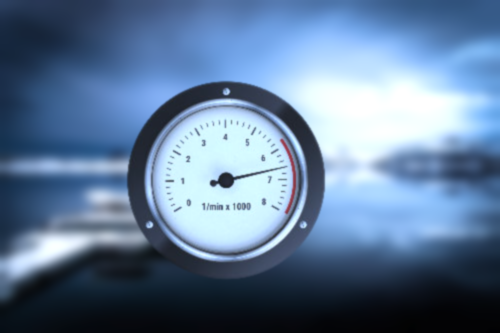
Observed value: 6600 rpm
